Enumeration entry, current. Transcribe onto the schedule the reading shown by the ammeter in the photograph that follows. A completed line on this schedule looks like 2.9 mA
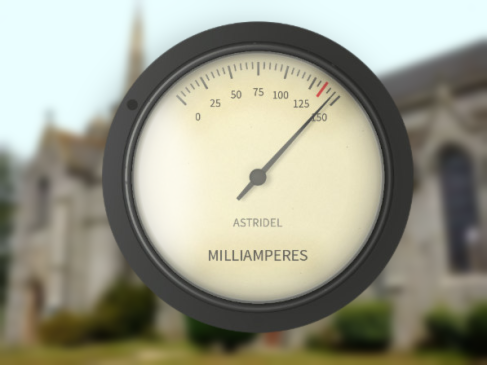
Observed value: 145 mA
